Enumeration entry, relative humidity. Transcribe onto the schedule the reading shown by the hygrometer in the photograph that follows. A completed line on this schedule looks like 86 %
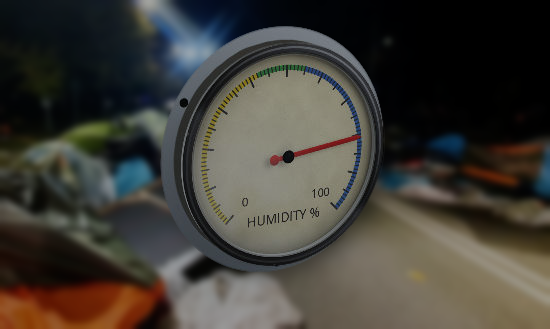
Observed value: 80 %
